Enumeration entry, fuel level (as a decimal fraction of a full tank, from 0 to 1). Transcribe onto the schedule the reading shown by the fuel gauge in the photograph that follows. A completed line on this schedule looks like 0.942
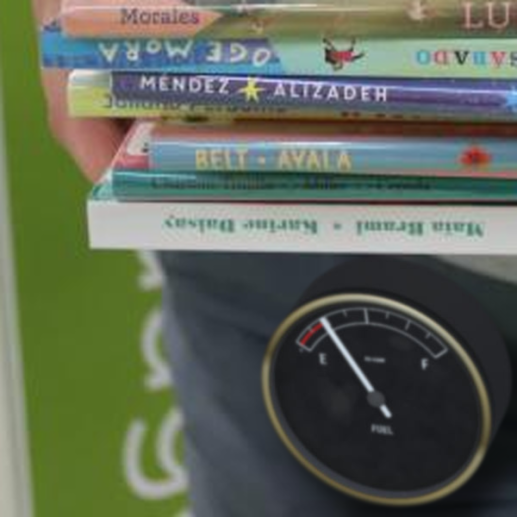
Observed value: 0.25
